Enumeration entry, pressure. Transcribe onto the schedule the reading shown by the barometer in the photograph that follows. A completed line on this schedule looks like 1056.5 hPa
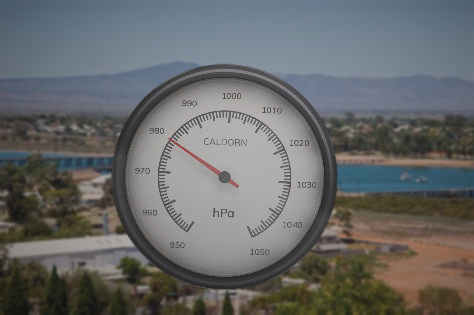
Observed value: 980 hPa
